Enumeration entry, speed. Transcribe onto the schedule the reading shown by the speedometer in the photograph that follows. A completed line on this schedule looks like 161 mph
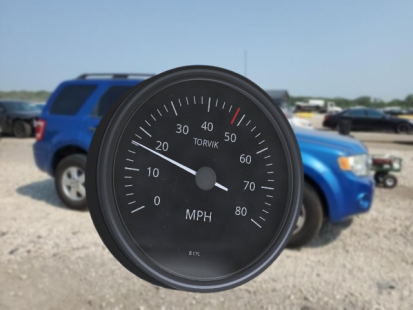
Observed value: 16 mph
